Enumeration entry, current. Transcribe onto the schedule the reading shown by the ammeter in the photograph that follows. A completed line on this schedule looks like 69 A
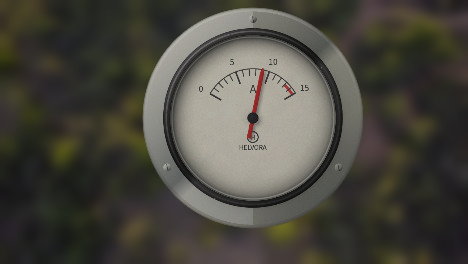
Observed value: 9 A
